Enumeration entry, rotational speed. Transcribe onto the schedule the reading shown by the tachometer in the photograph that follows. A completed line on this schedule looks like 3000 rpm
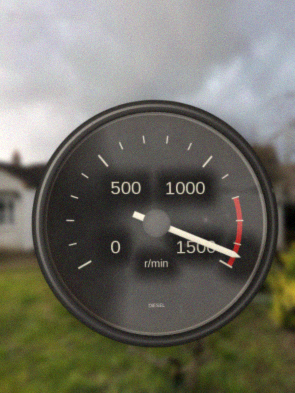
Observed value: 1450 rpm
